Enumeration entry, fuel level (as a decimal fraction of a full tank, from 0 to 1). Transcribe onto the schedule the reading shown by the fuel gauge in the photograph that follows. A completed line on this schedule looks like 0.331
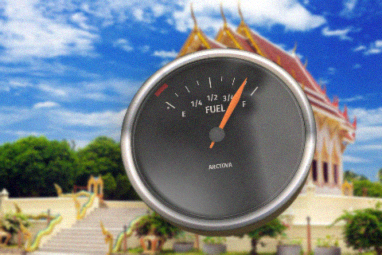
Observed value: 0.875
